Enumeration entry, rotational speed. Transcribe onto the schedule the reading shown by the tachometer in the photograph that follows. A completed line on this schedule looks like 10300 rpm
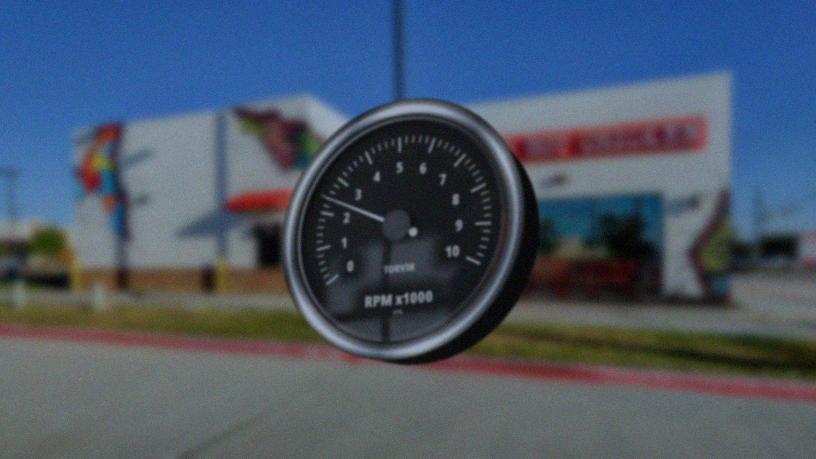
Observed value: 2400 rpm
